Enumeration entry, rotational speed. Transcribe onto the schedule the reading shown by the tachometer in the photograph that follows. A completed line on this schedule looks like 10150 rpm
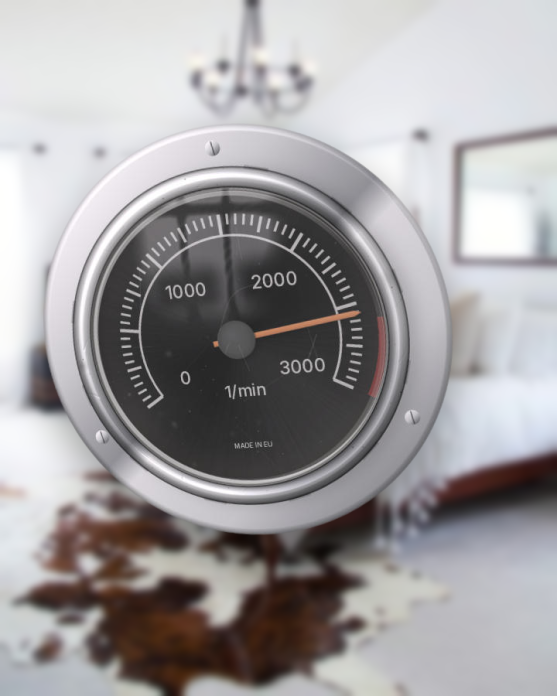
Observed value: 2550 rpm
